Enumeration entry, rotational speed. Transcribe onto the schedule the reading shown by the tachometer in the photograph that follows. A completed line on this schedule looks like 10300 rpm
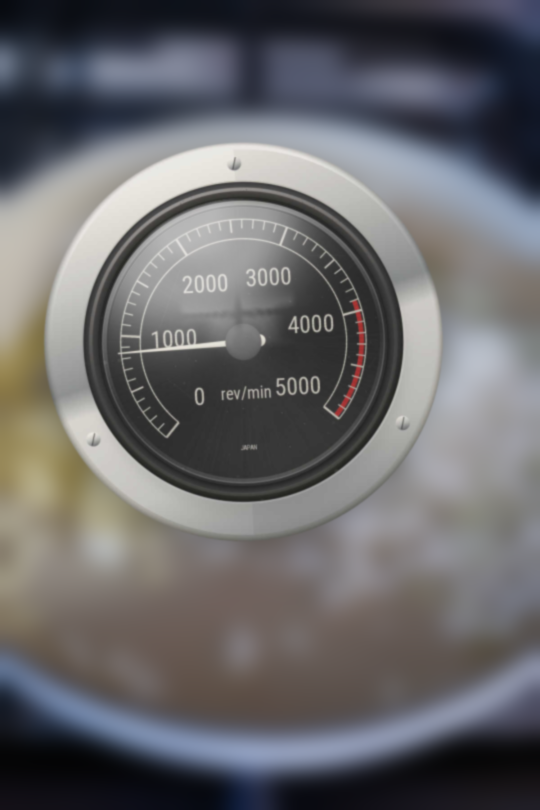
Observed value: 850 rpm
